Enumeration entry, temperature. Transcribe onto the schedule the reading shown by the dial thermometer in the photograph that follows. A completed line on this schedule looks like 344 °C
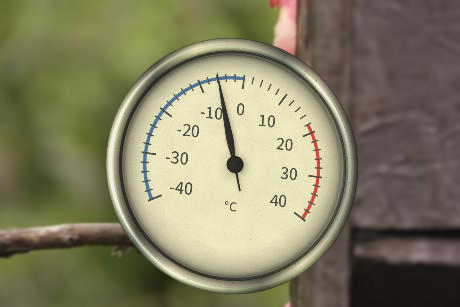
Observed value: -6 °C
